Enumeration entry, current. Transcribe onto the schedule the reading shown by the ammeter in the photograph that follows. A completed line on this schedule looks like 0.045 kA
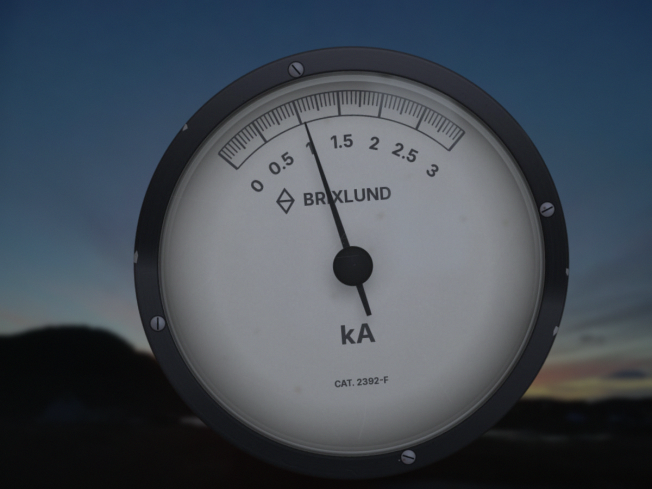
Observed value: 1.05 kA
